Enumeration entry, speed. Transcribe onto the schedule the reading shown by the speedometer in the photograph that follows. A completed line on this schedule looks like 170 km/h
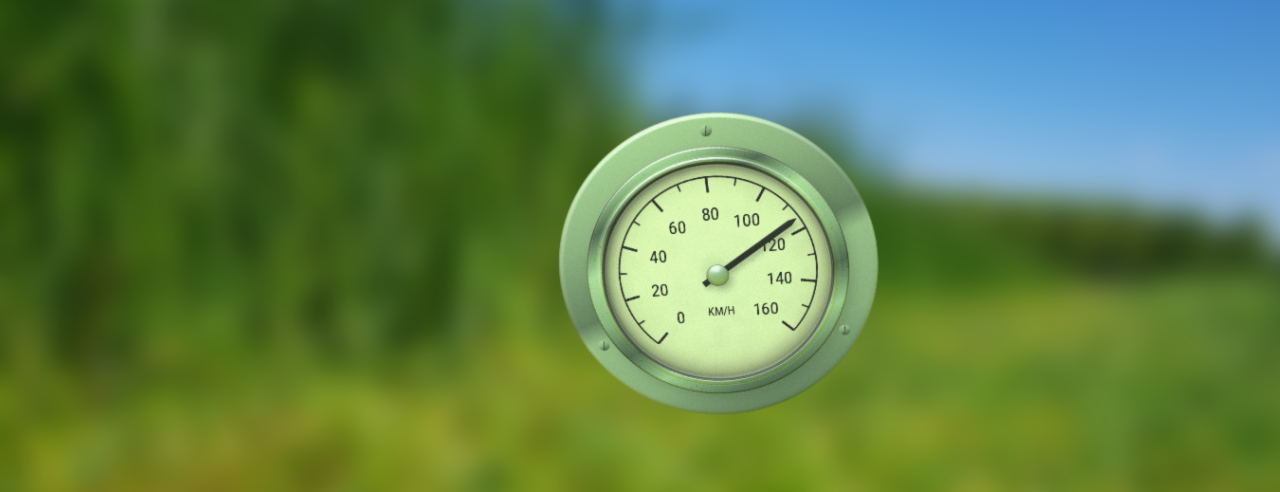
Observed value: 115 km/h
